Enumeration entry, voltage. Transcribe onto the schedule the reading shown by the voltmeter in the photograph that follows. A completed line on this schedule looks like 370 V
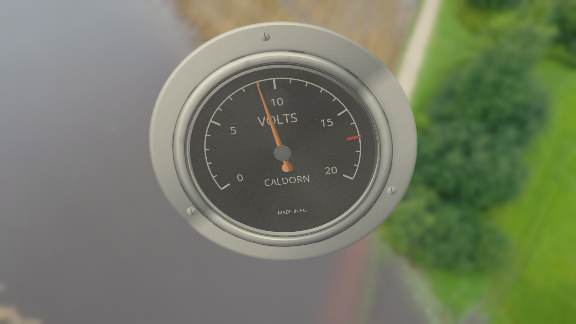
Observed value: 9 V
